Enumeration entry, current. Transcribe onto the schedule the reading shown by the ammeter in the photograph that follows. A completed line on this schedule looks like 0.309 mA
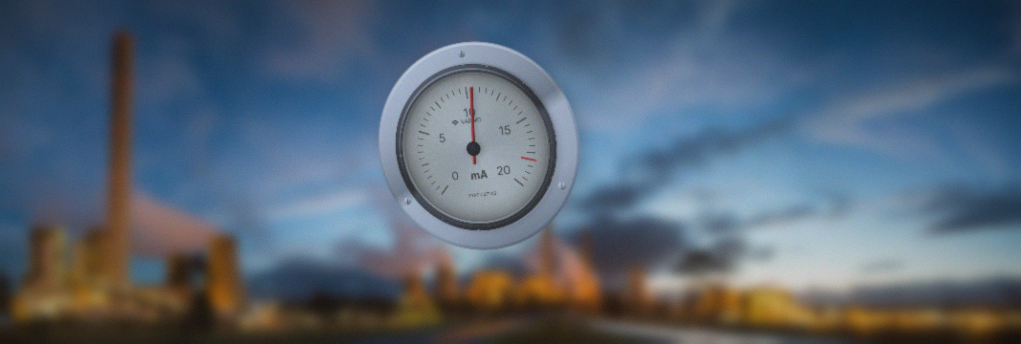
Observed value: 10.5 mA
